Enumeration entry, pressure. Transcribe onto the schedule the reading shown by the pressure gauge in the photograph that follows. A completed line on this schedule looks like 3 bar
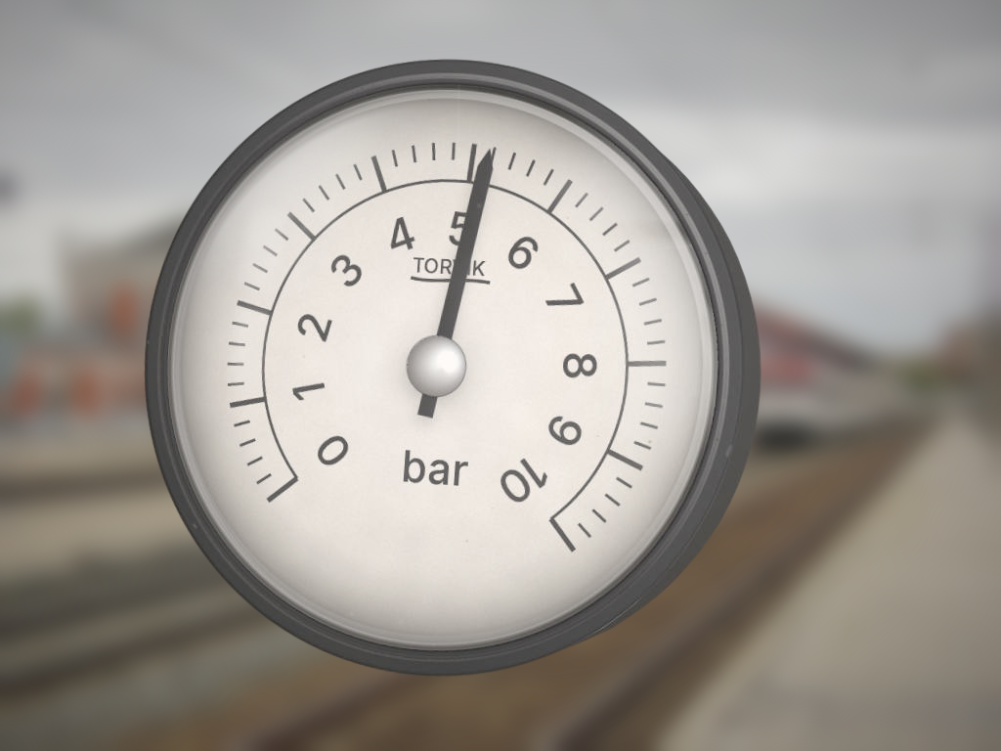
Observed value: 5.2 bar
